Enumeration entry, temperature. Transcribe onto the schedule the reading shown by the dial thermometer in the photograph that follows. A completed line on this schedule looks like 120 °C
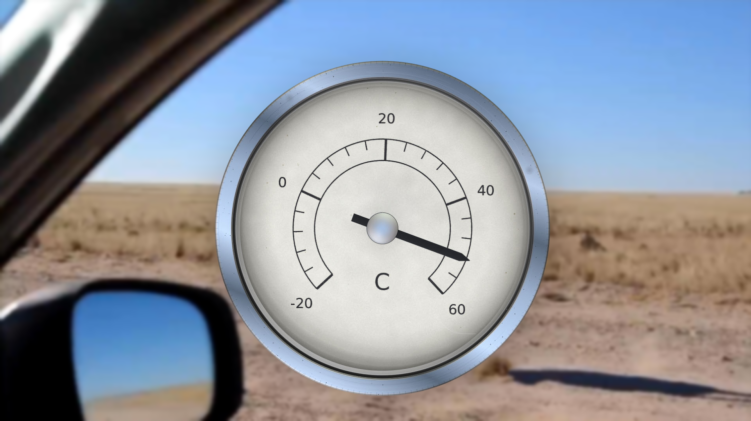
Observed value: 52 °C
